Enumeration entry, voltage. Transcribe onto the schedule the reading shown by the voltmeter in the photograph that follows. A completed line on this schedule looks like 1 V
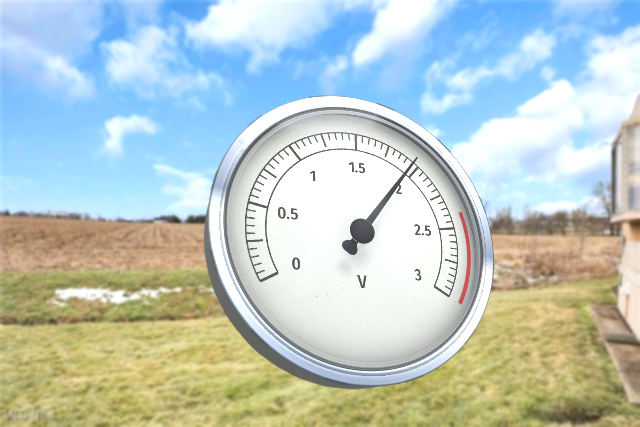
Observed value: 1.95 V
